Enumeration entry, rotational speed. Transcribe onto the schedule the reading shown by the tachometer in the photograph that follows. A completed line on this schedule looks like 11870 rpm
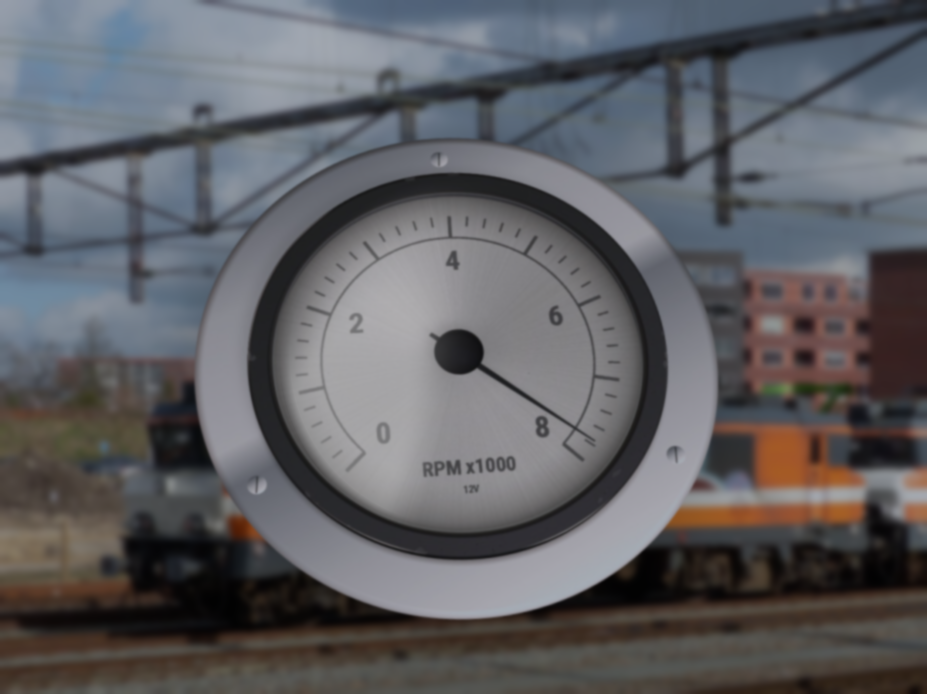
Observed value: 7800 rpm
